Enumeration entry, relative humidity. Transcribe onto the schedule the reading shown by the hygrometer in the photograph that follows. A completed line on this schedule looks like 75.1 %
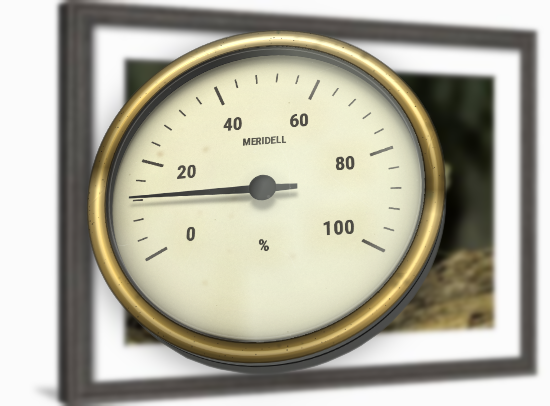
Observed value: 12 %
